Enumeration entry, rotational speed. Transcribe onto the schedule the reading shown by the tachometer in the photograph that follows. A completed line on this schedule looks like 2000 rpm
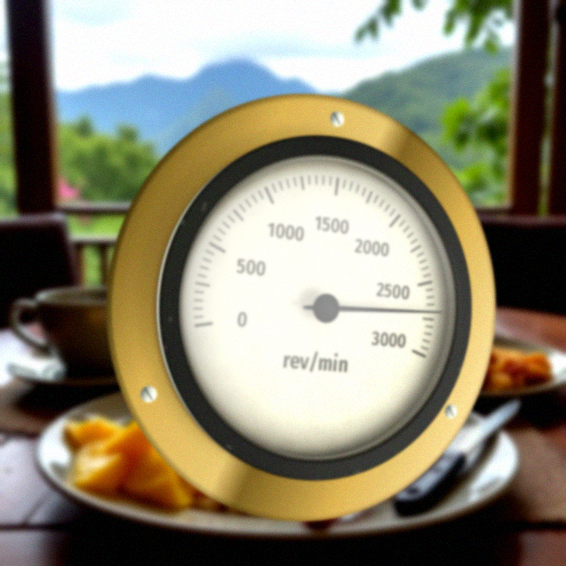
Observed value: 2700 rpm
